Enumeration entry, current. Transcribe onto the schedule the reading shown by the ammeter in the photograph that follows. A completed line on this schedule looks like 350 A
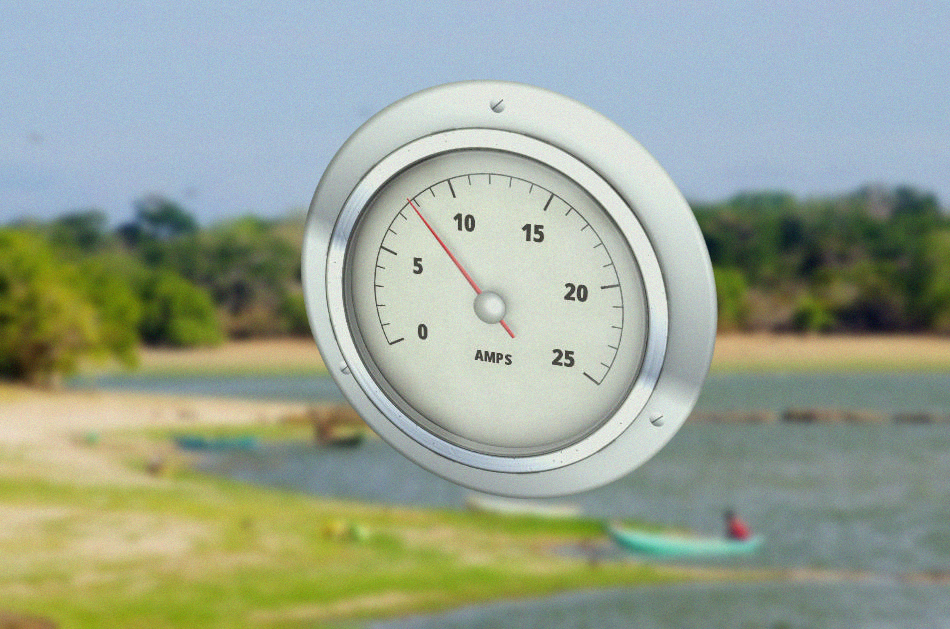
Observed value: 8 A
